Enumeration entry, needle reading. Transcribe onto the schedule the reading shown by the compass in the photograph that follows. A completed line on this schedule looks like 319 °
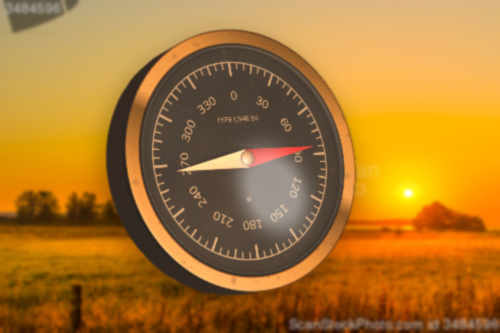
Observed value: 85 °
